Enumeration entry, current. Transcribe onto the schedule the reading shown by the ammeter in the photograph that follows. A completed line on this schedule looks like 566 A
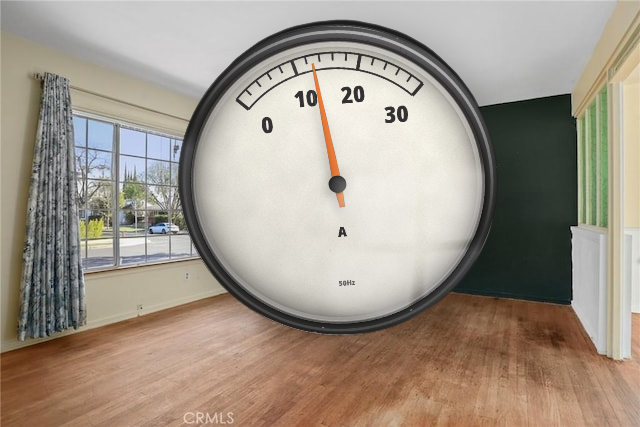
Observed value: 13 A
